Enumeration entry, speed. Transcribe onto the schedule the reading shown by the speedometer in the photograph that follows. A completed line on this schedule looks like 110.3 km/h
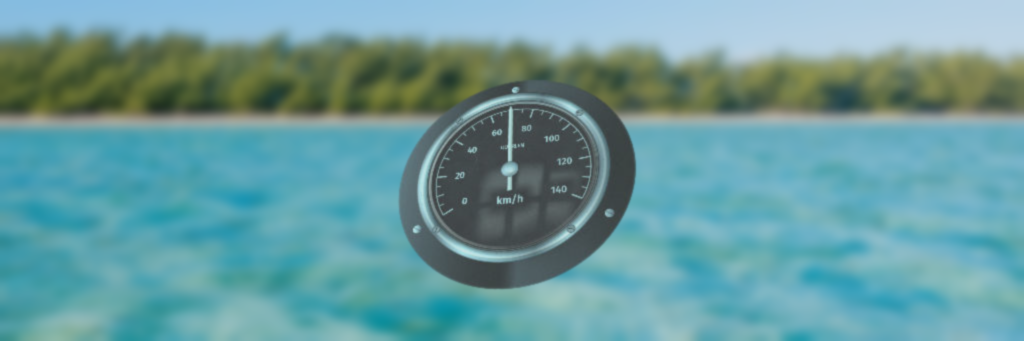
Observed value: 70 km/h
